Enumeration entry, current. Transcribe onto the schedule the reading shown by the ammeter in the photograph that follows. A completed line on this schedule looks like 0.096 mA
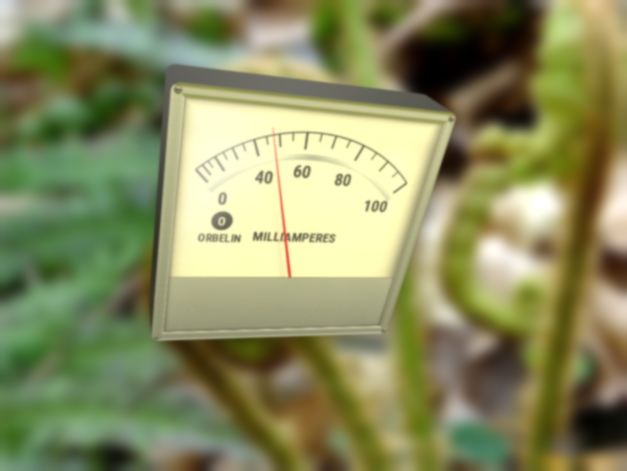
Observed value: 47.5 mA
